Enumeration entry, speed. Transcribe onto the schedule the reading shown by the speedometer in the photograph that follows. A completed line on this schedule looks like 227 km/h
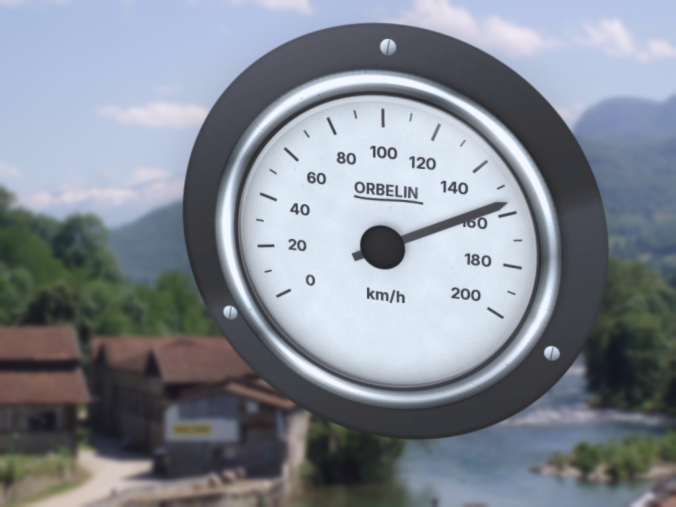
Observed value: 155 km/h
